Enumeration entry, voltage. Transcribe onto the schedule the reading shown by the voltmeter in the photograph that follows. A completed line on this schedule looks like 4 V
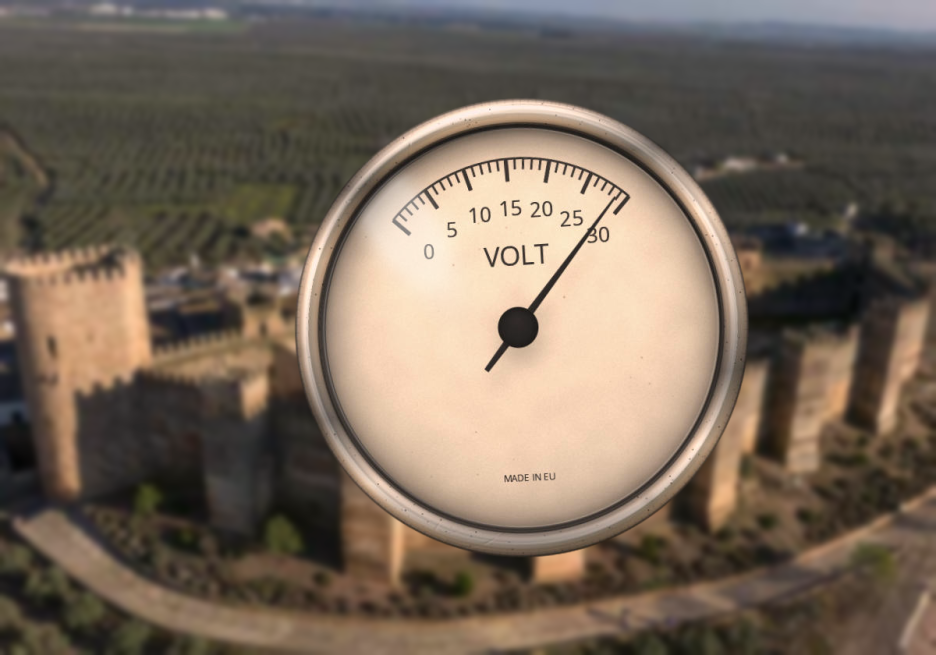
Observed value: 29 V
